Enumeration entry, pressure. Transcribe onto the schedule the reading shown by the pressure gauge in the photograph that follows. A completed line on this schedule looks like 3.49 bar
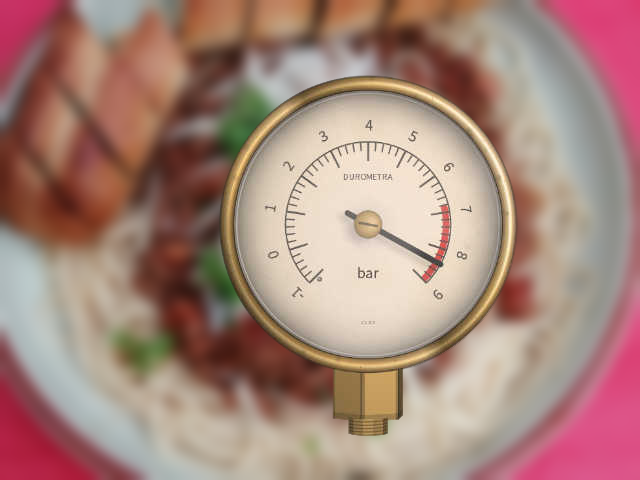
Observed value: 8.4 bar
